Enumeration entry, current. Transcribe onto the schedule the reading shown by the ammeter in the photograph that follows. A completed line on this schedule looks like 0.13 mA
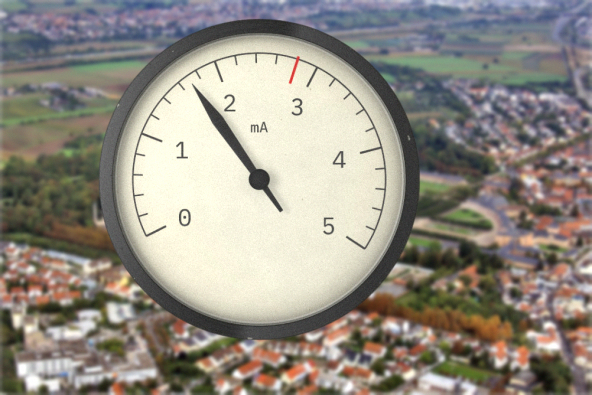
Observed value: 1.7 mA
